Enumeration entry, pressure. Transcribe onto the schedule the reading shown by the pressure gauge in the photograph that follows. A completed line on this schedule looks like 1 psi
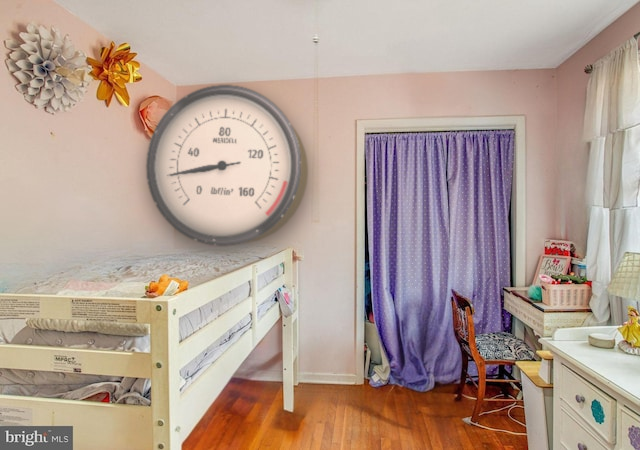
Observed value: 20 psi
